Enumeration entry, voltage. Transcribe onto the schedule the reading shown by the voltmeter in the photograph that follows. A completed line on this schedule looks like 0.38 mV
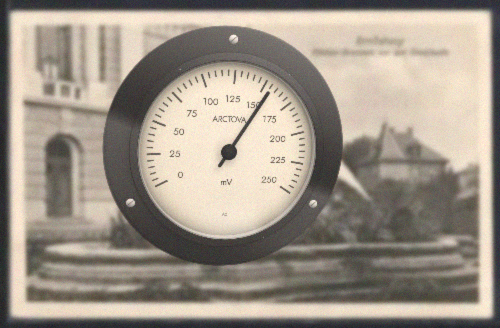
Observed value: 155 mV
